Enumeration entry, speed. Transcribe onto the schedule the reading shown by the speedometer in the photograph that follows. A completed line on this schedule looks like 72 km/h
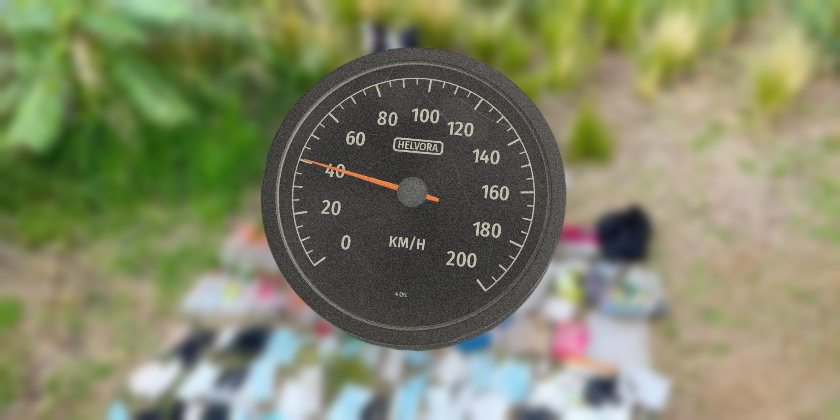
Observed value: 40 km/h
